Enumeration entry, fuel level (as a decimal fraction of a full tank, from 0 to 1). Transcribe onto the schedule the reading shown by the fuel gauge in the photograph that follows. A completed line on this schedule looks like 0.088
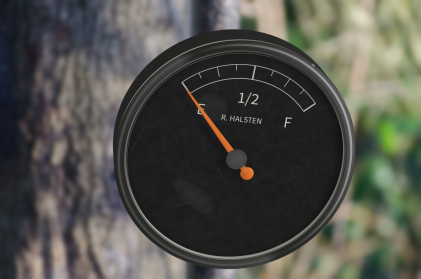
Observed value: 0
